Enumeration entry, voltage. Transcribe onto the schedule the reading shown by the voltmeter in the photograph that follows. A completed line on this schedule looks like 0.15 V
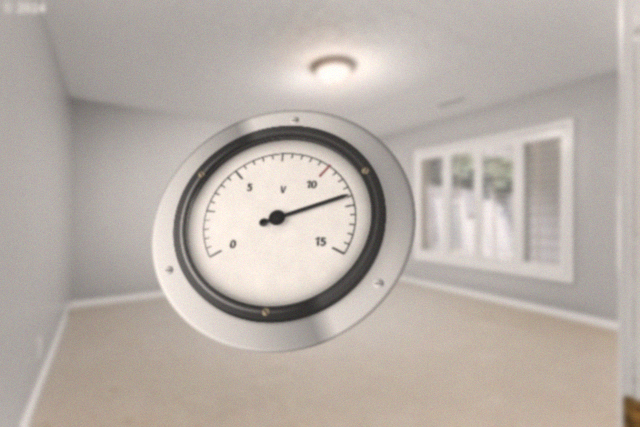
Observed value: 12 V
